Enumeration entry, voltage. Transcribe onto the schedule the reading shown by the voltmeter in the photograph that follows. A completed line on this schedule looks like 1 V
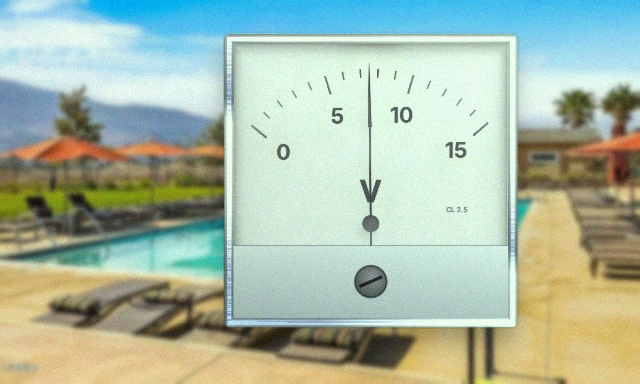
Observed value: 7.5 V
